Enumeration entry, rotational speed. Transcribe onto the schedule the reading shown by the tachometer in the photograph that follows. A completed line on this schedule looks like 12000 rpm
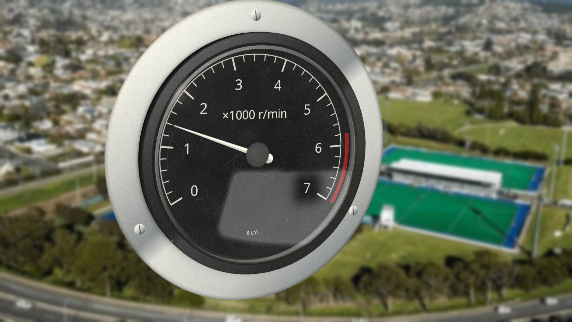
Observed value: 1400 rpm
